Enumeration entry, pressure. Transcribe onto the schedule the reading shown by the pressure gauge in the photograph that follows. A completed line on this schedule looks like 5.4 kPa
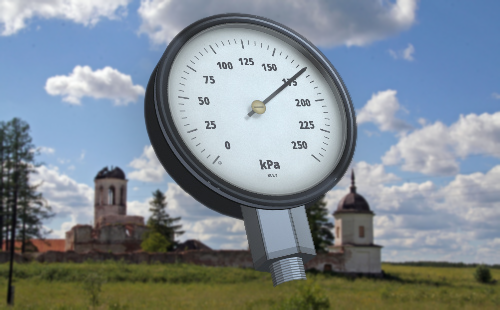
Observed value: 175 kPa
